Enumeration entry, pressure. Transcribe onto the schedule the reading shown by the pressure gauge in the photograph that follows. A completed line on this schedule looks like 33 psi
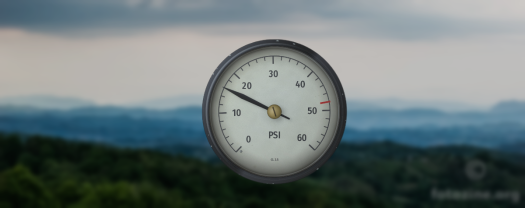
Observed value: 16 psi
